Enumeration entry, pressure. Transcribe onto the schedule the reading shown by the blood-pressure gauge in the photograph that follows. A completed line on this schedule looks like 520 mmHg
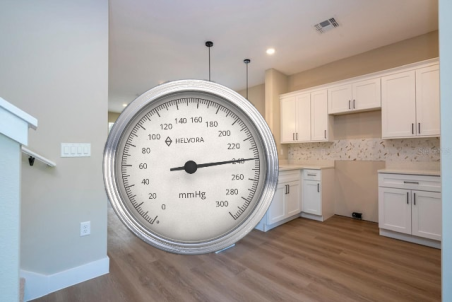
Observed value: 240 mmHg
